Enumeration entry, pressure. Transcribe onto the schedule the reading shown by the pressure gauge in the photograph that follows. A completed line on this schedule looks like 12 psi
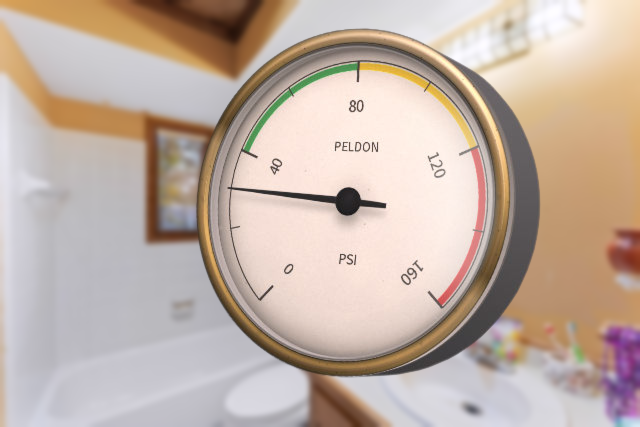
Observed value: 30 psi
